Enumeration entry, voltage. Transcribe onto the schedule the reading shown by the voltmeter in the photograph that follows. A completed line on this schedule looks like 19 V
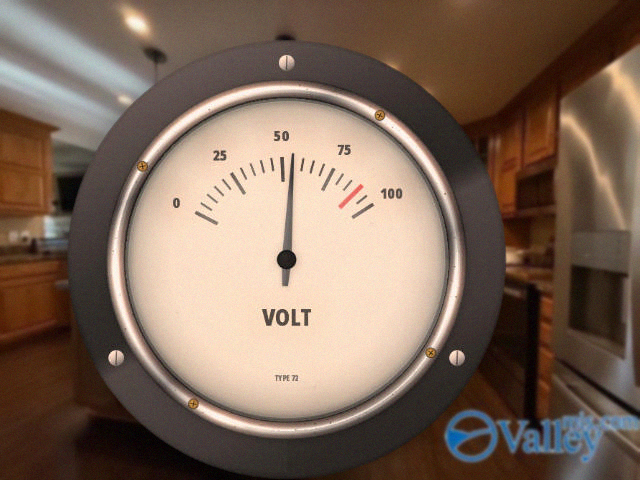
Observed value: 55 V
